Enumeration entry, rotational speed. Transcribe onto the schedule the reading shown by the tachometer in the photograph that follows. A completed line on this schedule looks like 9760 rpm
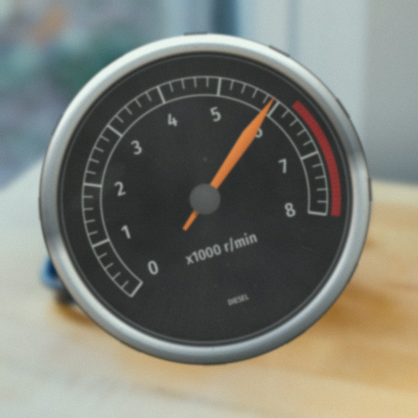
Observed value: 5900 rpm
